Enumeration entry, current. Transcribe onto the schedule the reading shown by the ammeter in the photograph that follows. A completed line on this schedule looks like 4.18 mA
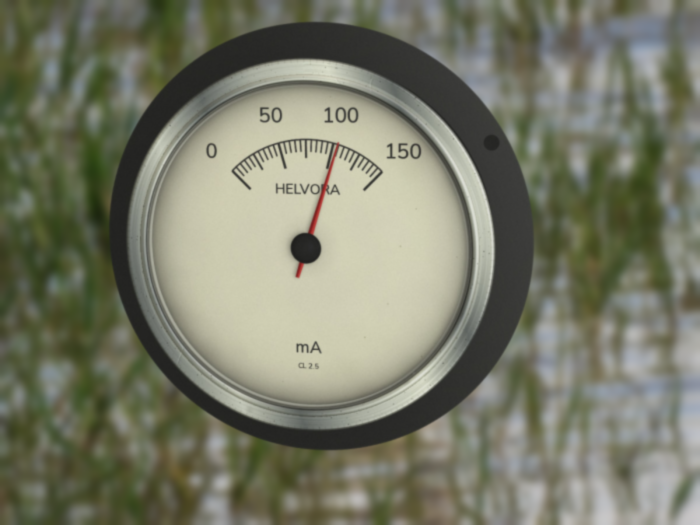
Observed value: 105 mA
